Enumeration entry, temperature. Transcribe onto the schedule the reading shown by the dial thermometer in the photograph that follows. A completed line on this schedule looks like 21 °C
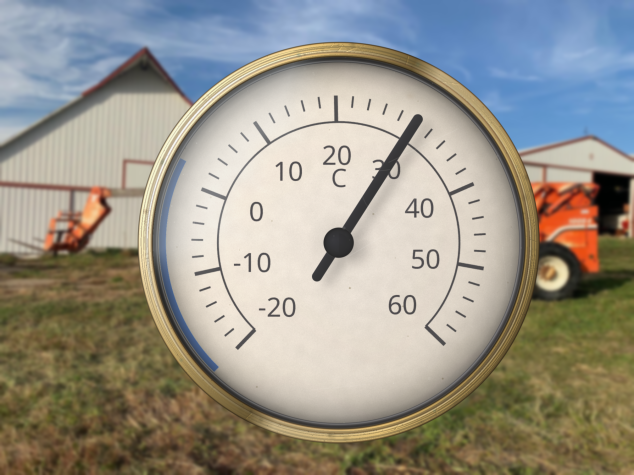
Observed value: 30 °C
